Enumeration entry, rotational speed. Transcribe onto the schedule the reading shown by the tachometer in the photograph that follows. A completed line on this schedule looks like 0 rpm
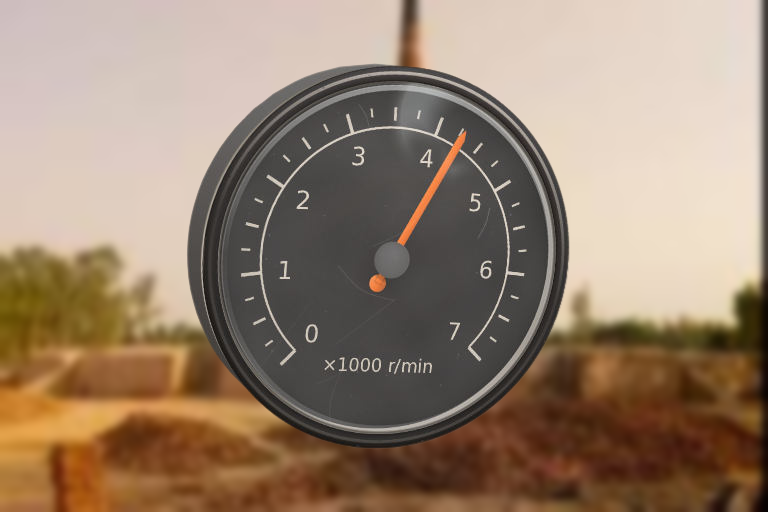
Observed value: 4250 rpm
